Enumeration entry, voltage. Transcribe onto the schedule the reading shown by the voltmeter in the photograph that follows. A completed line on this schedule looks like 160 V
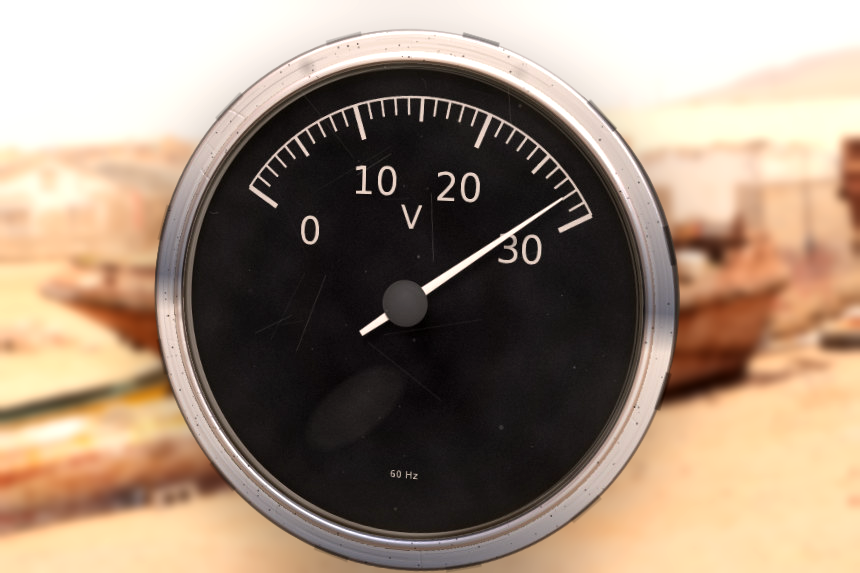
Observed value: 28 V
